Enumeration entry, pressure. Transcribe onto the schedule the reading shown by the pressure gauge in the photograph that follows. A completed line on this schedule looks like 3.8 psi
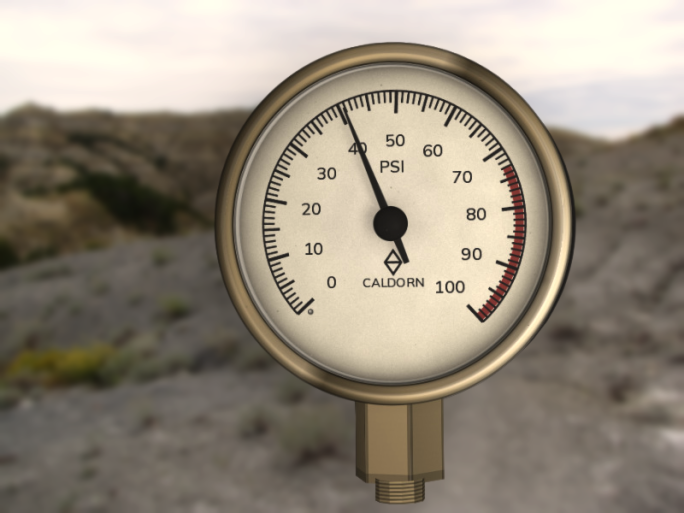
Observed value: 41 psi
